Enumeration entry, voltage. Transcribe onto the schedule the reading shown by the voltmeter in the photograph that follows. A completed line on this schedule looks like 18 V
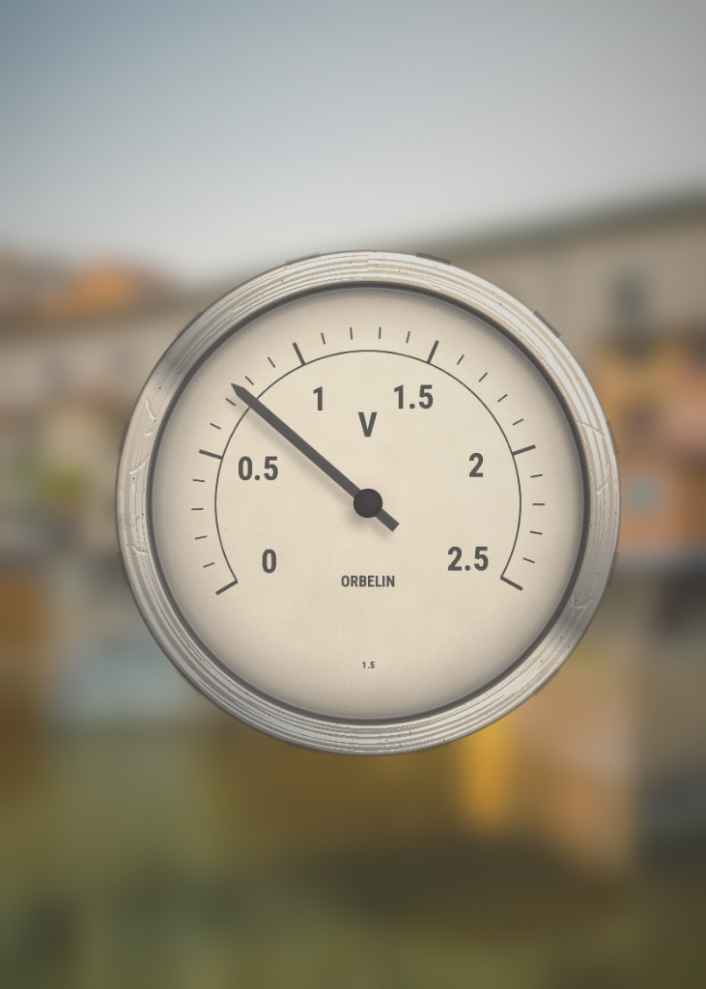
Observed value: 0.75 V
